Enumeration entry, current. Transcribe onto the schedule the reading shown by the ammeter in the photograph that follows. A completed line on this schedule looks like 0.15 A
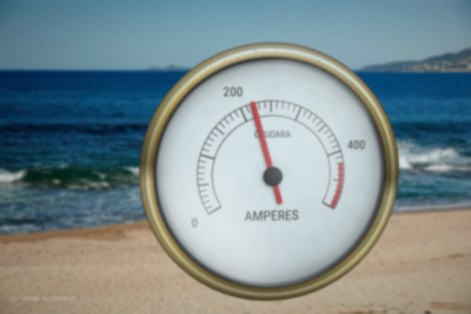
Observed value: 220 A
